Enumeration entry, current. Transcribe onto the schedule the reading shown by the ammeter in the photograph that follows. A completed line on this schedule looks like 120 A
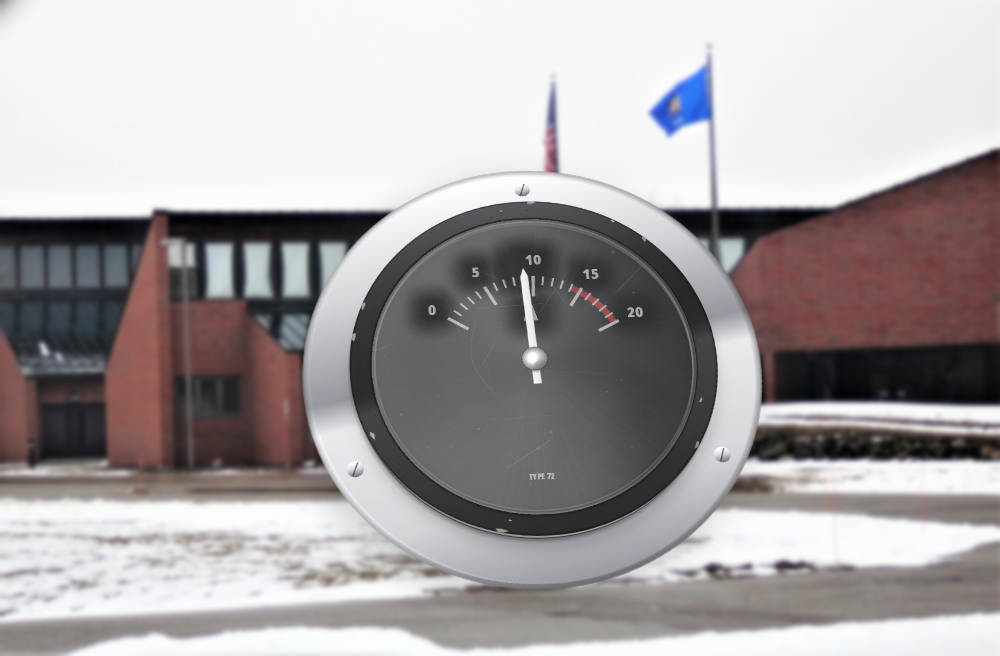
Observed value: 9 A
